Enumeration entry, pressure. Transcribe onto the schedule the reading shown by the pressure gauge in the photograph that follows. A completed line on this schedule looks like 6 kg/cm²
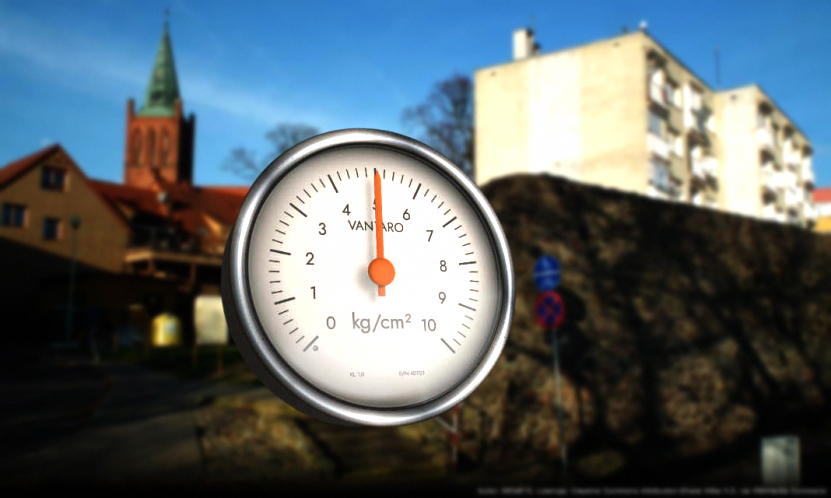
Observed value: 5 kg/cm²
